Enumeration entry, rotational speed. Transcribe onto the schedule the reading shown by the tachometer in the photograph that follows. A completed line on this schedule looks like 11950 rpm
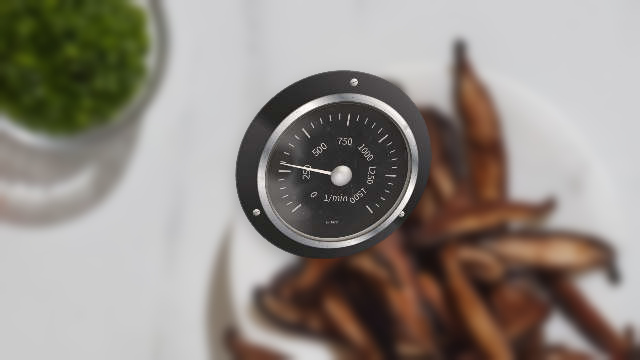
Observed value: 300 rpm
